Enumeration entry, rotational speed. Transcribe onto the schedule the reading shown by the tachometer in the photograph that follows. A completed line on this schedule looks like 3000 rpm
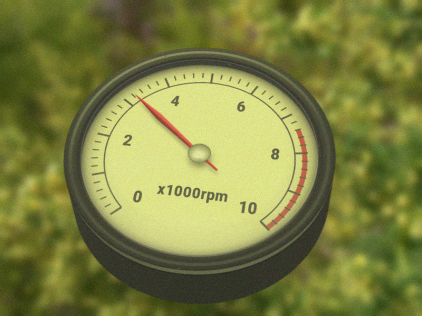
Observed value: 3200 rpm
